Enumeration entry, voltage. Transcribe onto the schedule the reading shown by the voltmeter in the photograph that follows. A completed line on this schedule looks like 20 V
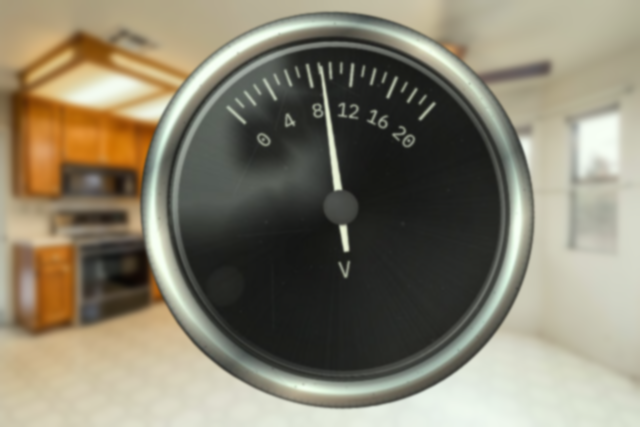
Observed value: 9 V
